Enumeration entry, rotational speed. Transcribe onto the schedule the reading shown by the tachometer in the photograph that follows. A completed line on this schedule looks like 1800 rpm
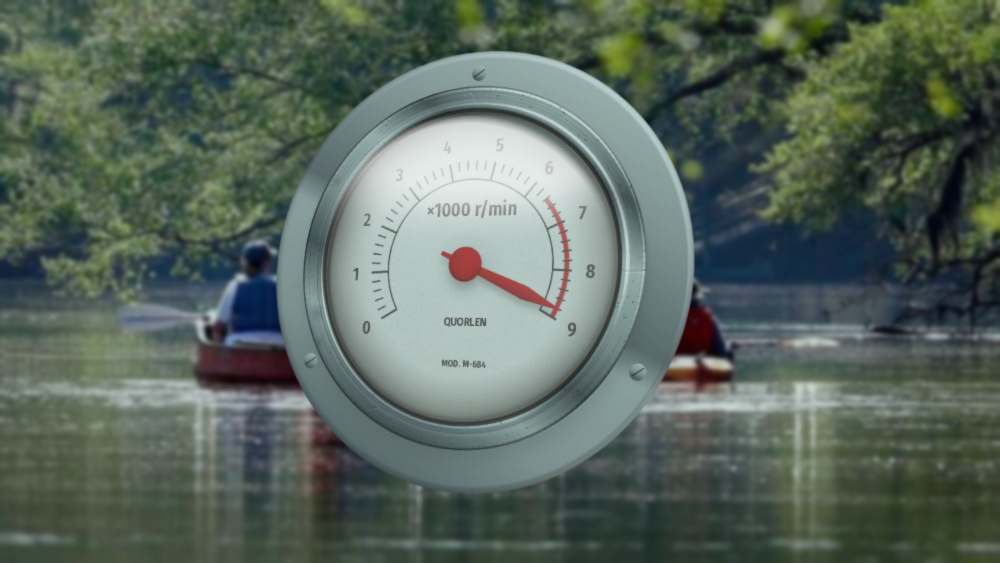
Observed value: 8800 rpm
